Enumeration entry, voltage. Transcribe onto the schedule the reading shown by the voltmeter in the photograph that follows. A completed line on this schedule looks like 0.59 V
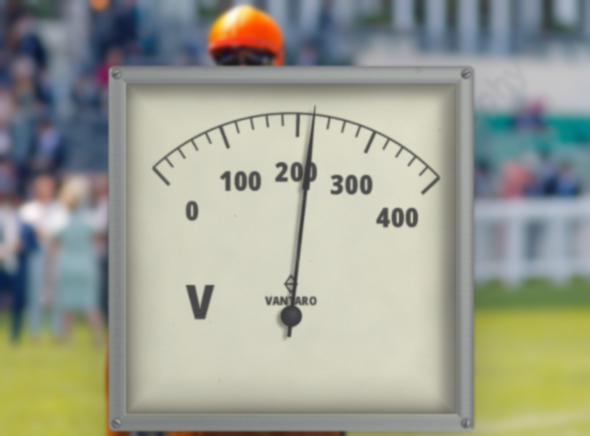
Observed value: 220 V
